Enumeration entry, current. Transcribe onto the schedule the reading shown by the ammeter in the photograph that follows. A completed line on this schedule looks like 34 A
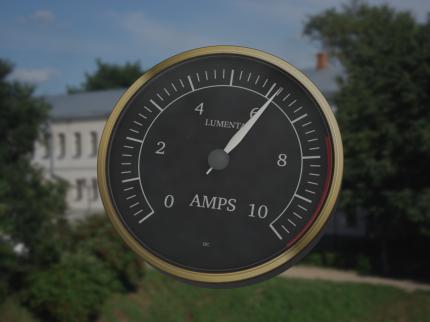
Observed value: 6.2 A
